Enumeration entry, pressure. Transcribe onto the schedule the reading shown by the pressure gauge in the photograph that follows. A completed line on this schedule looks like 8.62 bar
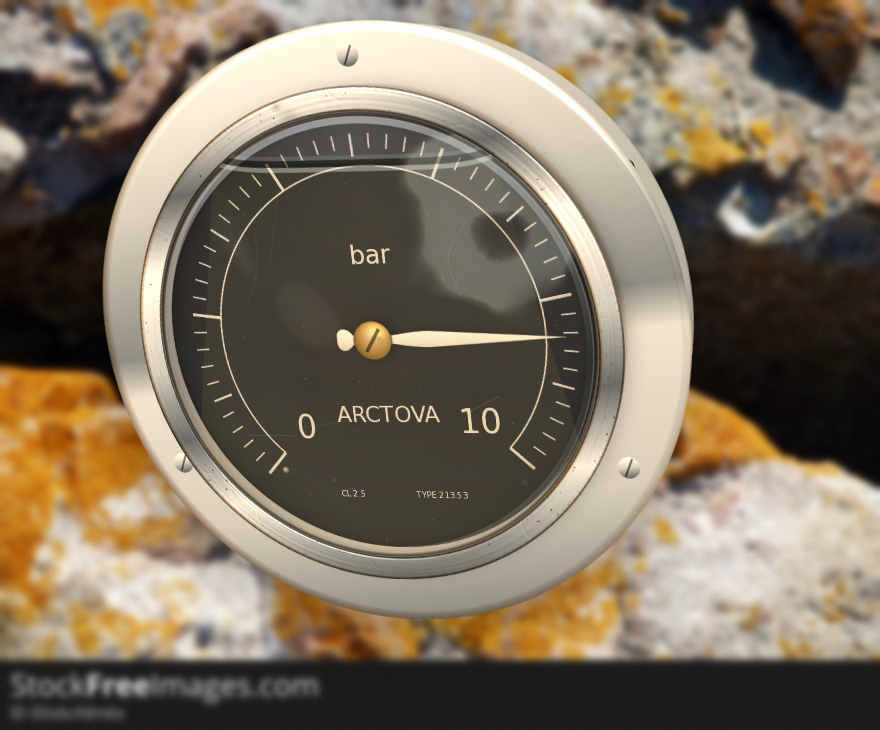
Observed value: 8.4 bar
